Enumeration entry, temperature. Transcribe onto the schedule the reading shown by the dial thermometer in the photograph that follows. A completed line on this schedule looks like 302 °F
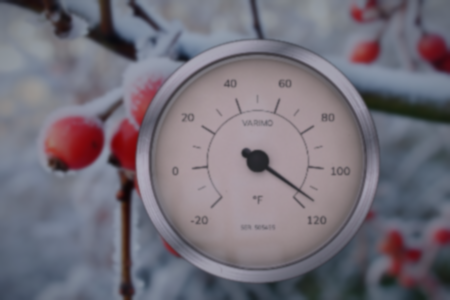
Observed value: 115 °F
